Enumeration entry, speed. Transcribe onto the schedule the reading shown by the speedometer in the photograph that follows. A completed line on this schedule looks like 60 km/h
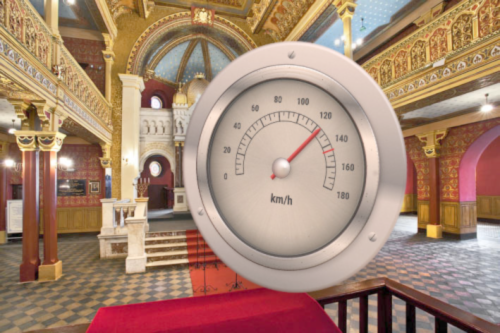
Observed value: 125 km/h
